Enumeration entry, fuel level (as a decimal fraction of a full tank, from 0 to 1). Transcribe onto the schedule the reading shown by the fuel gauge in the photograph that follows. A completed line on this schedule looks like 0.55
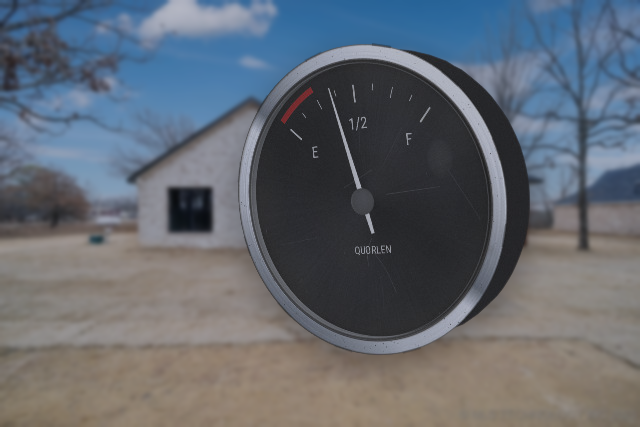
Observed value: 0.375
